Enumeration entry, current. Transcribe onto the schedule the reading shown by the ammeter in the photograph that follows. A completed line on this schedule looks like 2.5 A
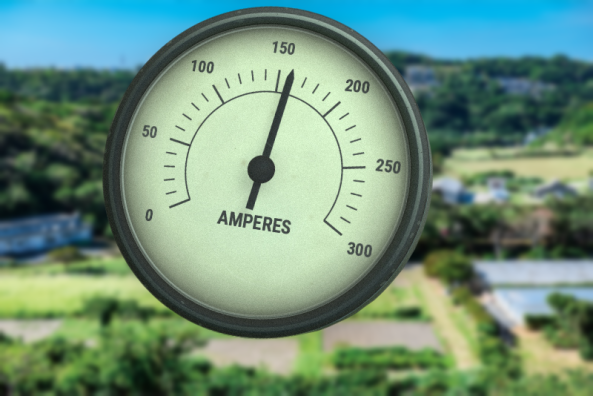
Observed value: 160 A
